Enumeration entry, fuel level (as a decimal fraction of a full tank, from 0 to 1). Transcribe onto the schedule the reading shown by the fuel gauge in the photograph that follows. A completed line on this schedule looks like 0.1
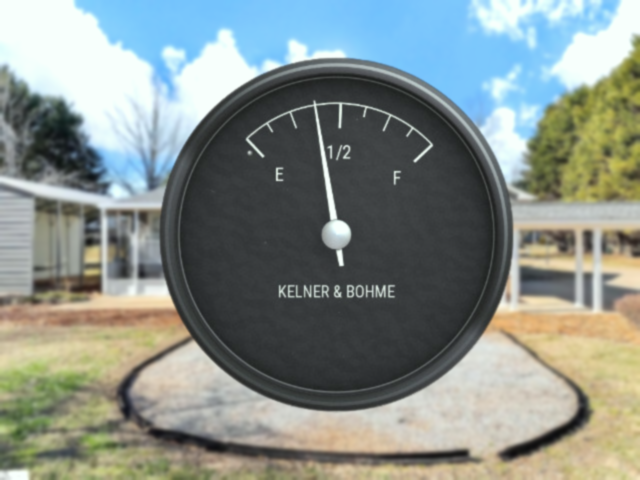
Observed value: 0.375
